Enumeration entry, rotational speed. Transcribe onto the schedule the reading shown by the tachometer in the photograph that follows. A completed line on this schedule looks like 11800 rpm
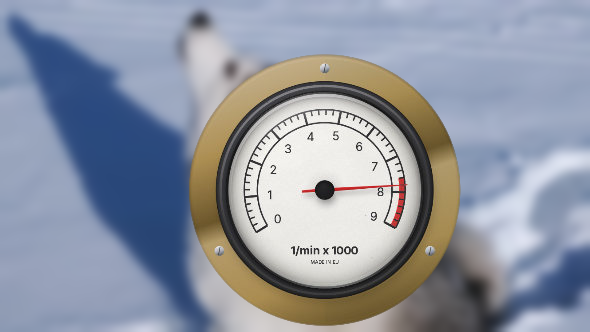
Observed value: 7800 rpm
